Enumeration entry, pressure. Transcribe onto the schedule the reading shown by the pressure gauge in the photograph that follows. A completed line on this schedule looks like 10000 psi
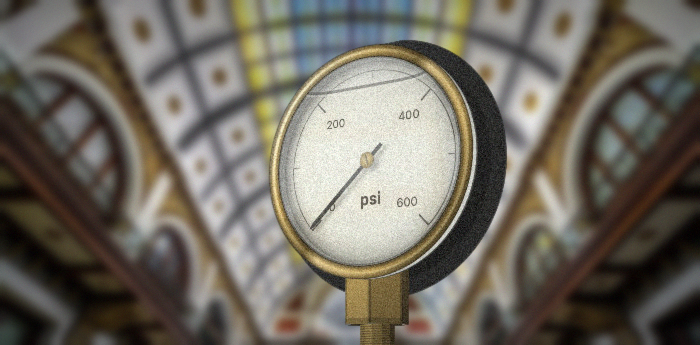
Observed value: 0 psi
